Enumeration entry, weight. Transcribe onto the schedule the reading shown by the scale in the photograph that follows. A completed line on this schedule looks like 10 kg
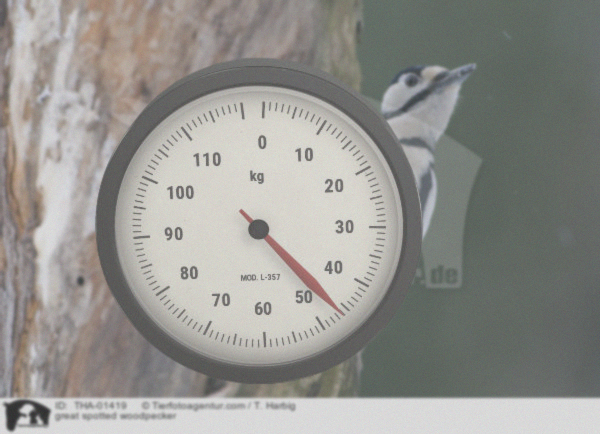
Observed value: 46 kg
